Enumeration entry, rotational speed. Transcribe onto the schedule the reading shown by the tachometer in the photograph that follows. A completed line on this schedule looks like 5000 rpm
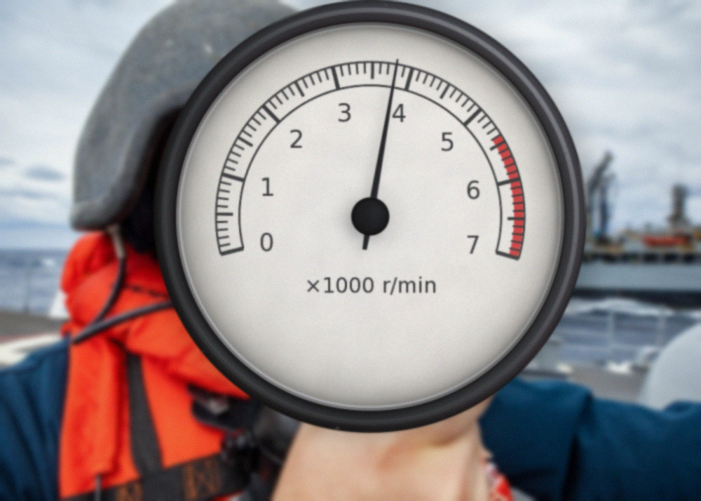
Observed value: 3800 rpm
